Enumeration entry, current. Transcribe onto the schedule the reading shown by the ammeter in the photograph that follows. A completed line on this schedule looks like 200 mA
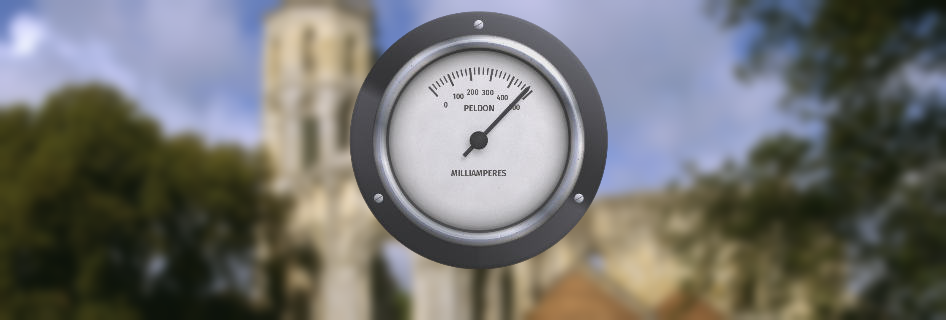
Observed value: 480 mA
